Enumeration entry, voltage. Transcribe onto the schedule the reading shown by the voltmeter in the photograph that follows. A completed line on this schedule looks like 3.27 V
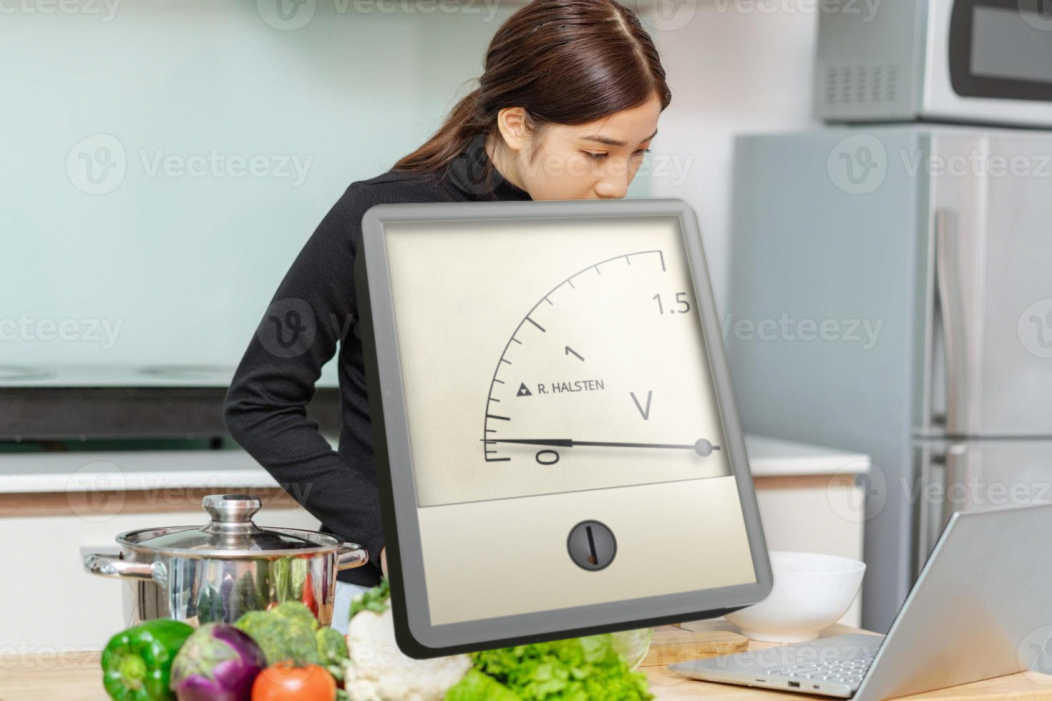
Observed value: 0.3 V
